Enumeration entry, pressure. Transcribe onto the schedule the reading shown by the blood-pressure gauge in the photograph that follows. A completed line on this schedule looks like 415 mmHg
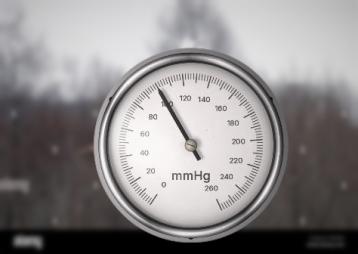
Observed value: 100 mmHg
